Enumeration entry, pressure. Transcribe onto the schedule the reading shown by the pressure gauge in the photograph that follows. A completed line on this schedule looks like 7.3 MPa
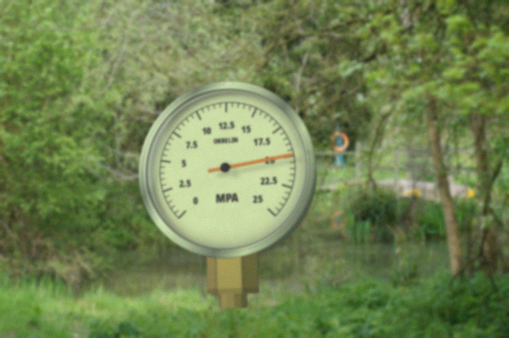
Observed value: 20 MPa
